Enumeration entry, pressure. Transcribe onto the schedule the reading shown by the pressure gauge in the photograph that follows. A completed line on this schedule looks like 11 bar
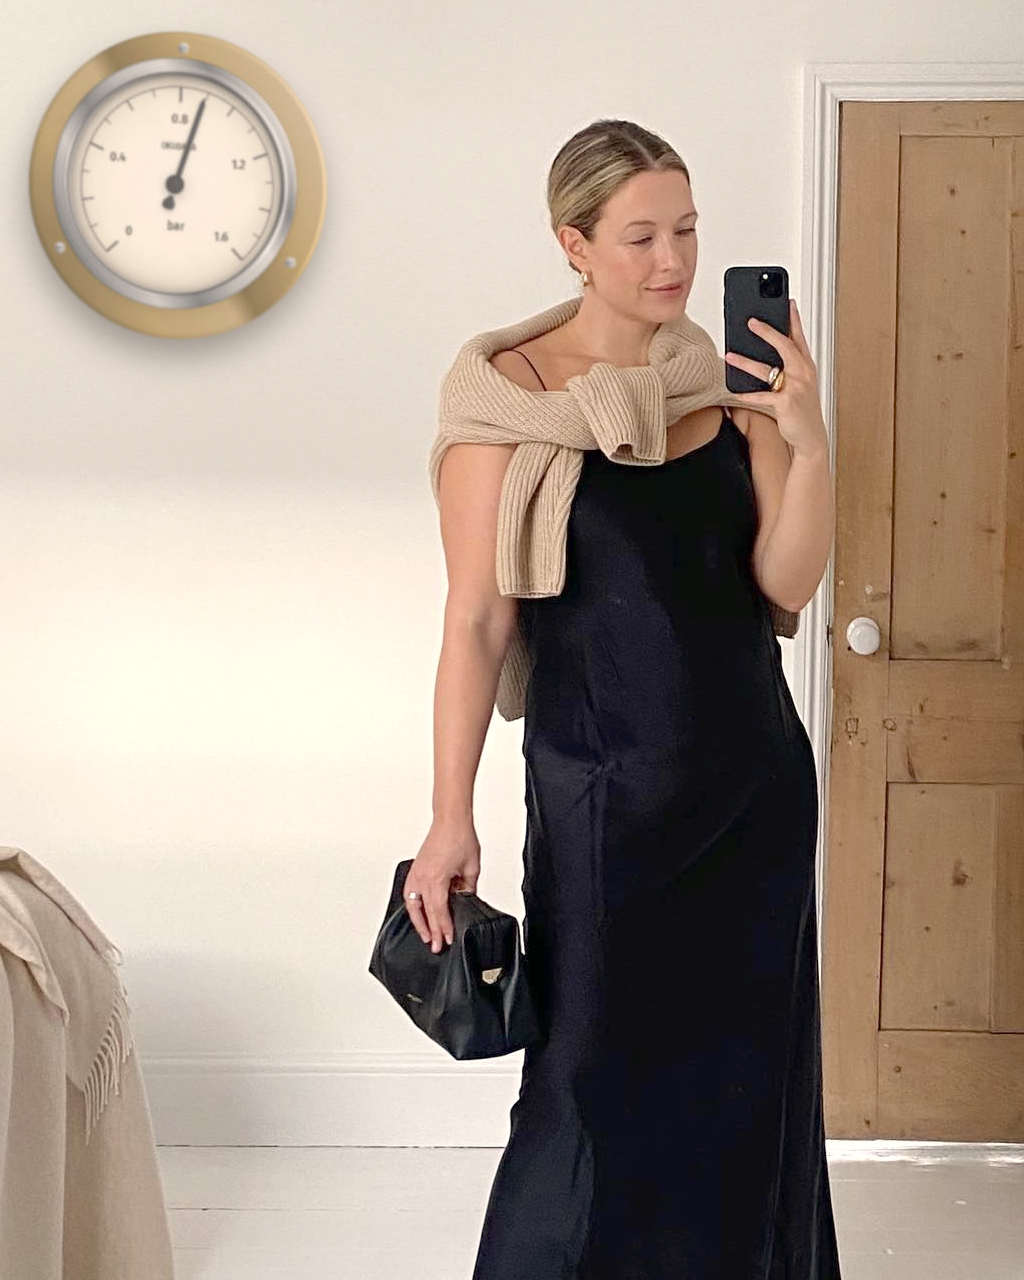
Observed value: 0.9 bar
